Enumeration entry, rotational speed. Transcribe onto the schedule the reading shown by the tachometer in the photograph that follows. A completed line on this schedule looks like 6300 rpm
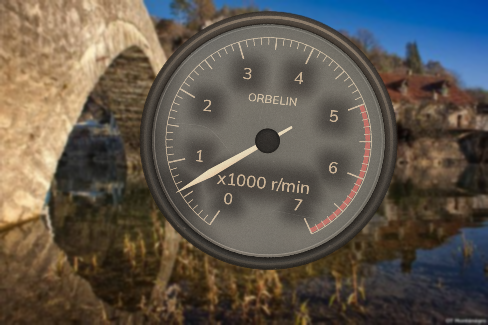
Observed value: 600 rpm
